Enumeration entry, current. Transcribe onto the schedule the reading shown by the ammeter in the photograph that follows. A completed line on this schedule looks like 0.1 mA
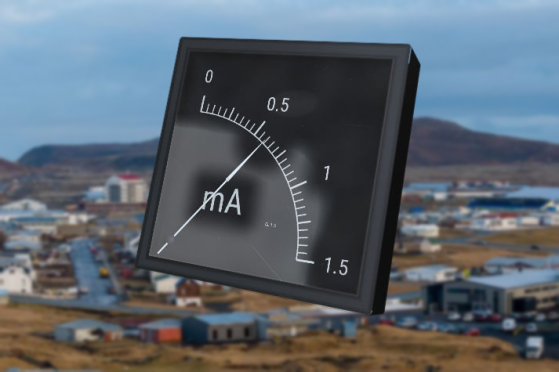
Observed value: 0.6 mA
